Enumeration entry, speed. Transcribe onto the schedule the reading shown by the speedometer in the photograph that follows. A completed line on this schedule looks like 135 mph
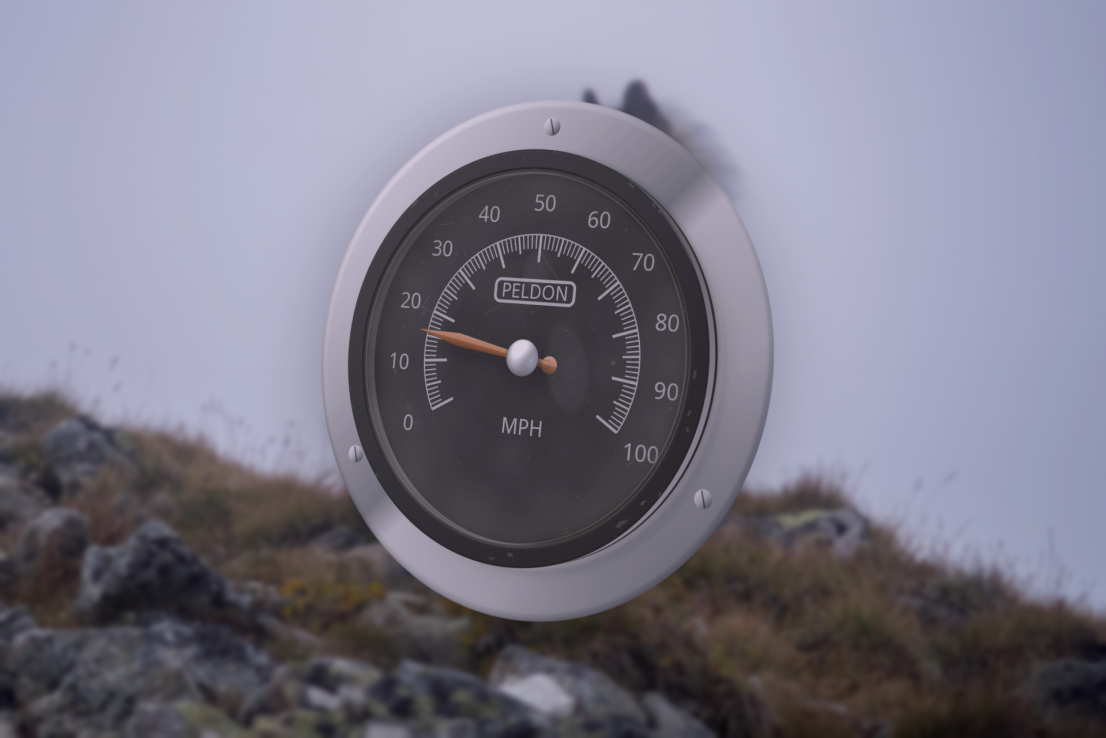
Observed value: 16 mph
